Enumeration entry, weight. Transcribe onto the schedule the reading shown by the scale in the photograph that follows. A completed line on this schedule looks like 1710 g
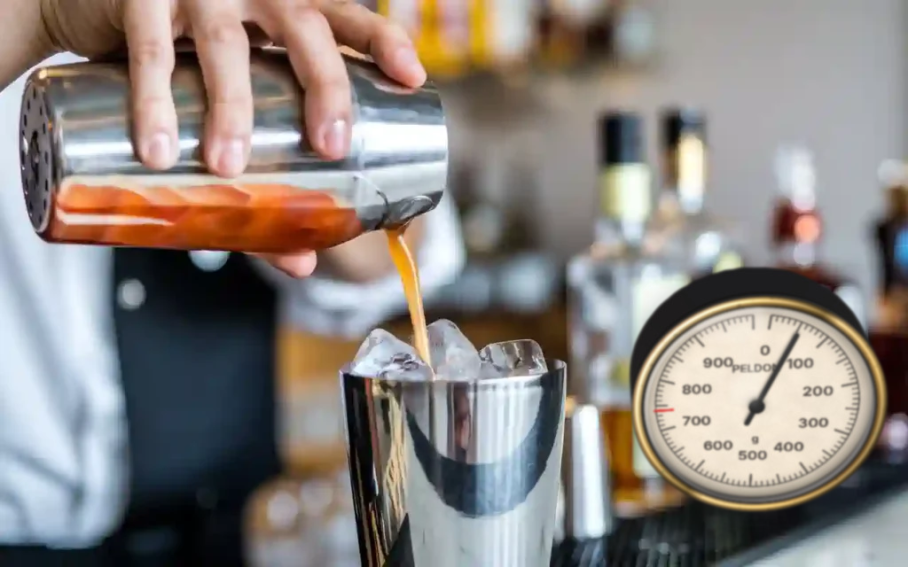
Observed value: 50 g
